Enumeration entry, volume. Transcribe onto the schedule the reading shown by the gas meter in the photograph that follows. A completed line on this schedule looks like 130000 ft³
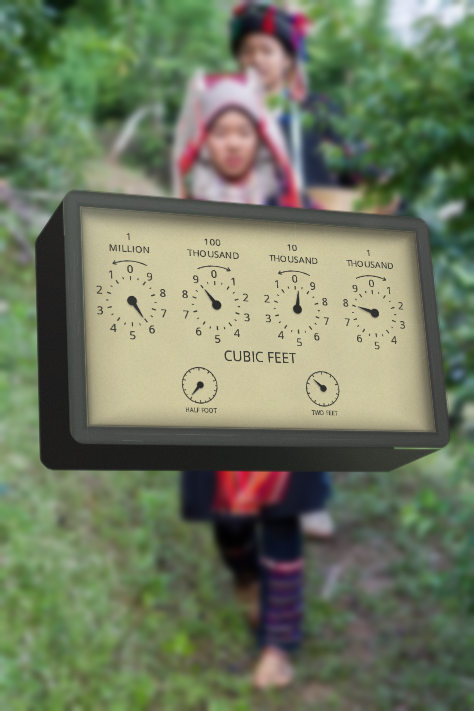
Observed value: 589800 ft³
